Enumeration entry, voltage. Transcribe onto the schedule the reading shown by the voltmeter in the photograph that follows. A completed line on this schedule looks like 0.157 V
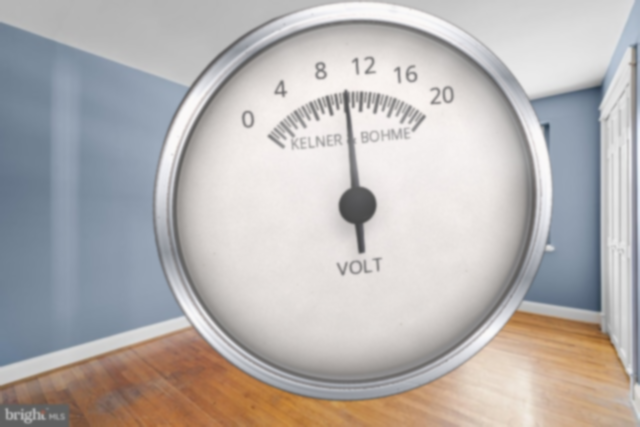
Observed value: 10 V
